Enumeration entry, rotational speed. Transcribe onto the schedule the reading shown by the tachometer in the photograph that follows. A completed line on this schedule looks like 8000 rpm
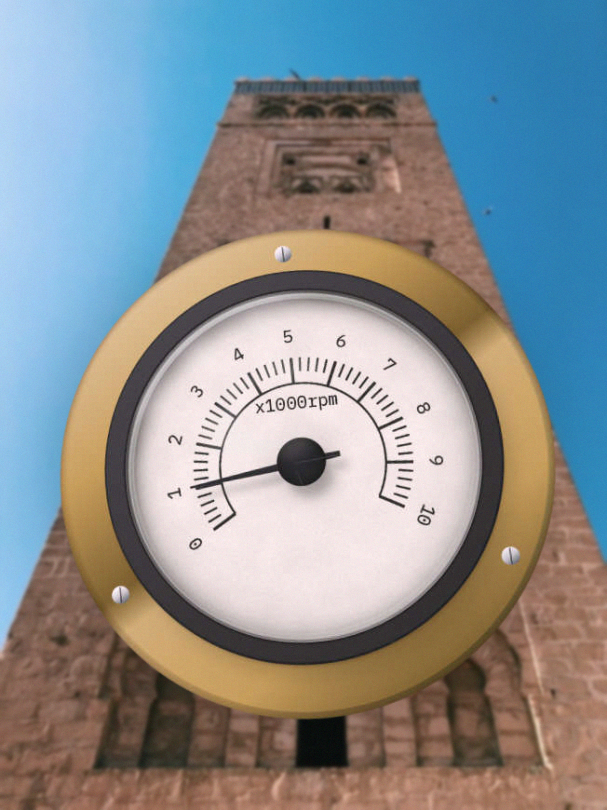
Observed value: 1000 rpm
